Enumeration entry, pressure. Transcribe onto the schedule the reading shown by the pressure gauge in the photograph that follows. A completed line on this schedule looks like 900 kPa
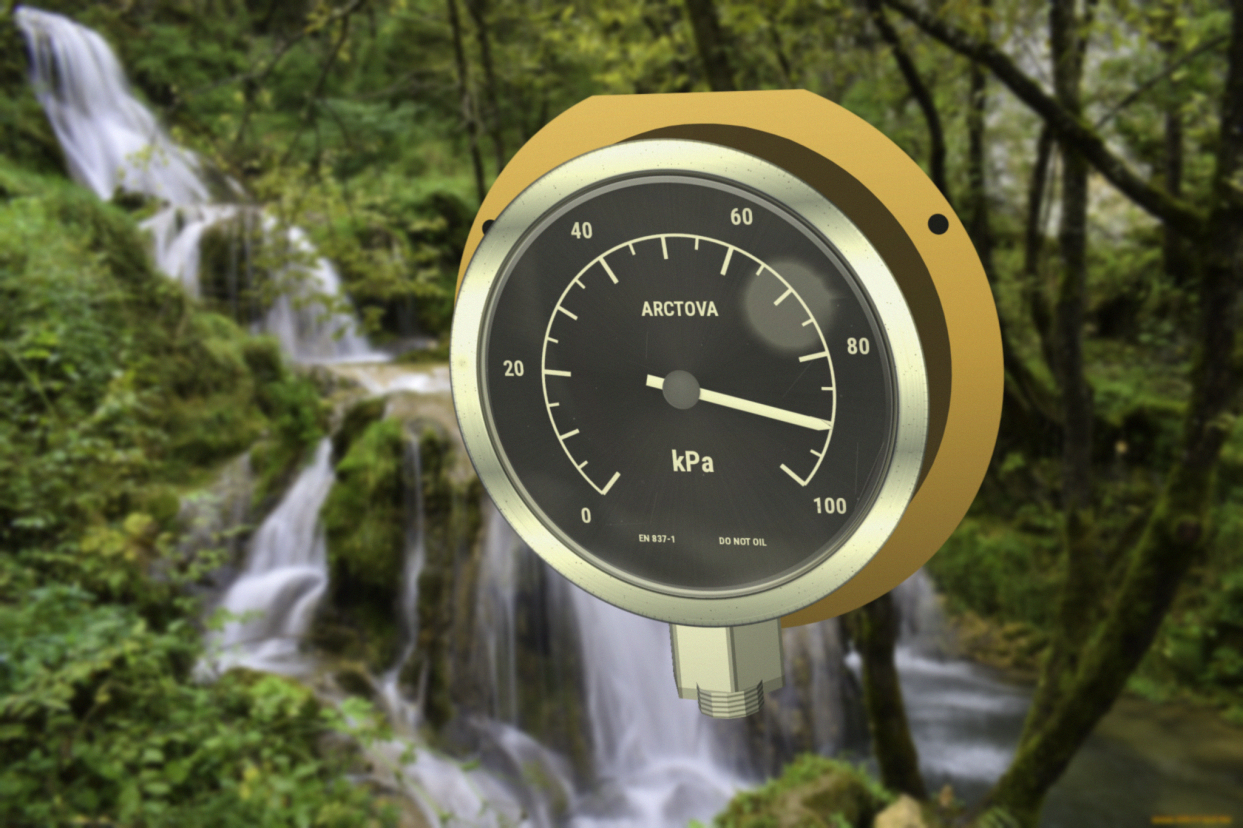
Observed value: 90 kPa
